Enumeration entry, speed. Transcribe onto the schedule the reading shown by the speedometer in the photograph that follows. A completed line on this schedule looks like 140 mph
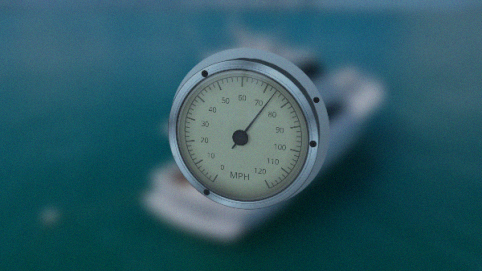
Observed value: 74 mph
